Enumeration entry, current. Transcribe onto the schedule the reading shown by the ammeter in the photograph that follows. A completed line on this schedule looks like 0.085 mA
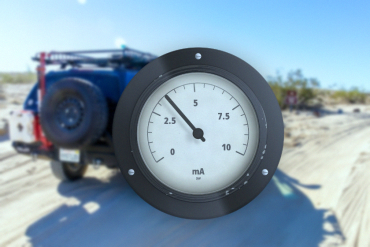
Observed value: 3.5 mA
